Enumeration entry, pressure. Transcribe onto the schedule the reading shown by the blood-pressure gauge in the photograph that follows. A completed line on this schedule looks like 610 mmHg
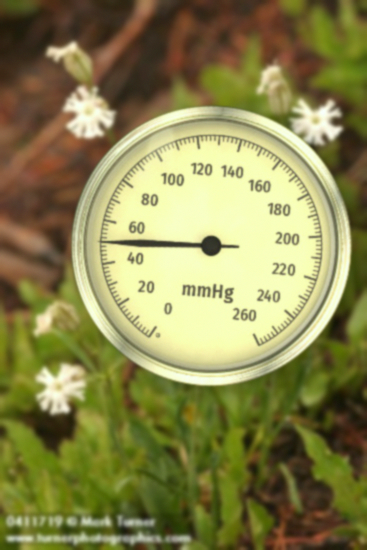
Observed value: 50 mmHg
